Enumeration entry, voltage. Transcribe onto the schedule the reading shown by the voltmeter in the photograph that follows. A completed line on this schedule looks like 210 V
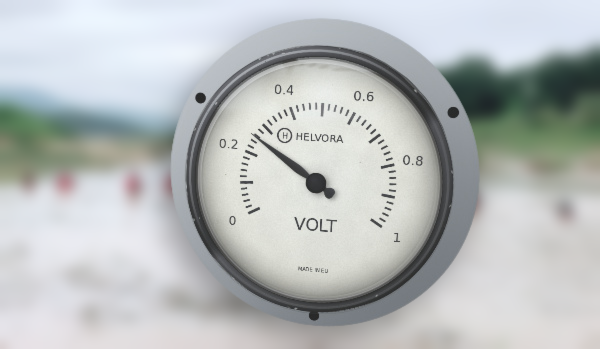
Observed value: 0.26 V
